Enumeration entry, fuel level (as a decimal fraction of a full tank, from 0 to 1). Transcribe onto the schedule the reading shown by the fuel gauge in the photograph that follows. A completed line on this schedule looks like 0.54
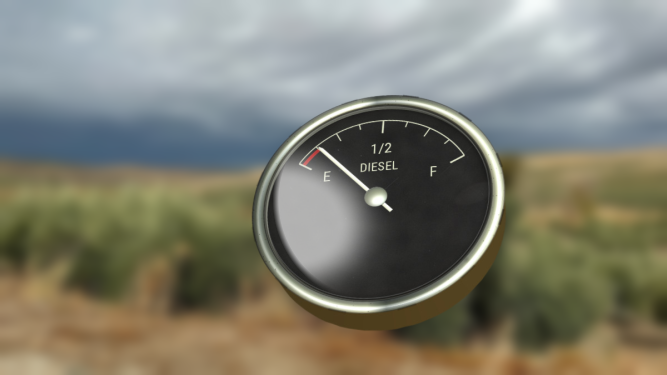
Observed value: 0.125
